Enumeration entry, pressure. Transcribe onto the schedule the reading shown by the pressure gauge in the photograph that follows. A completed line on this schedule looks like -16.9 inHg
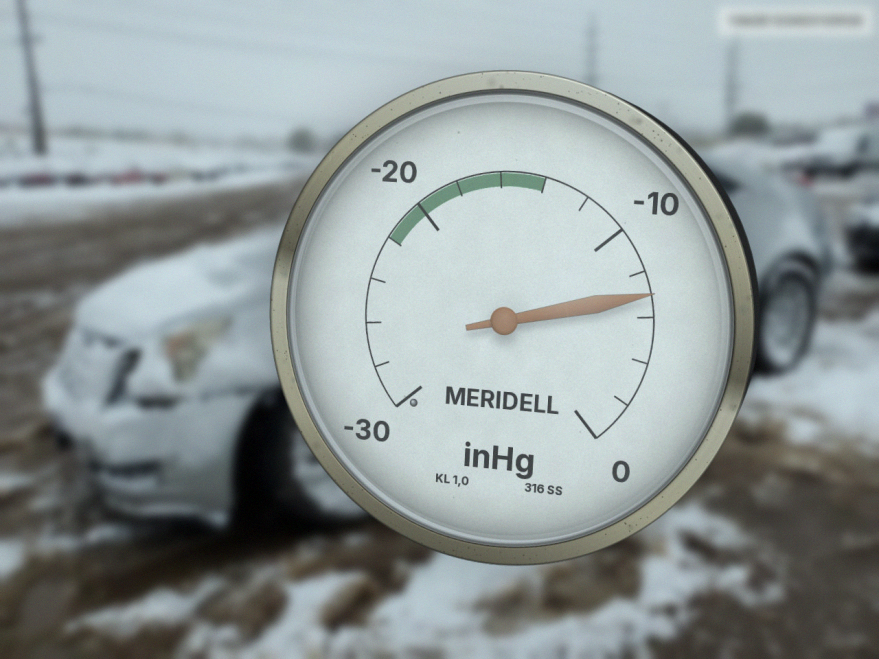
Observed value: -7 inHg
